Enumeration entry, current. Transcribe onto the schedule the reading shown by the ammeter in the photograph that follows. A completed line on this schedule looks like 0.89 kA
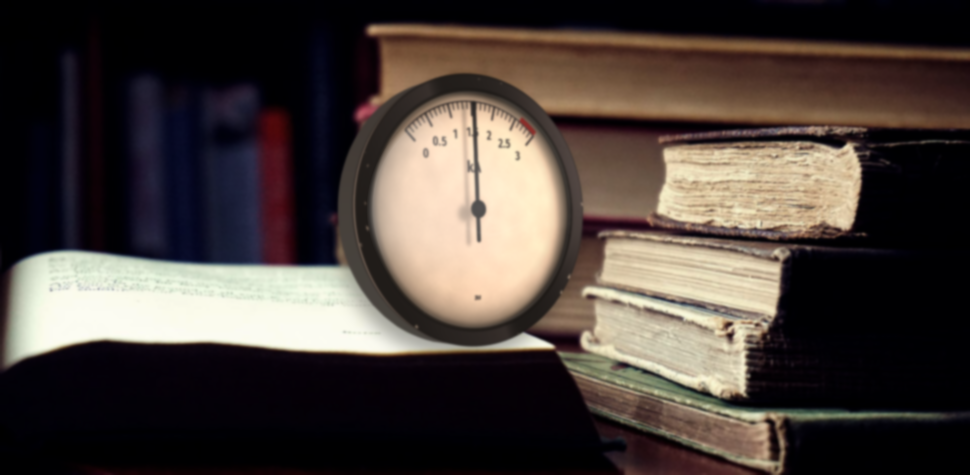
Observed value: 1.5 kA
